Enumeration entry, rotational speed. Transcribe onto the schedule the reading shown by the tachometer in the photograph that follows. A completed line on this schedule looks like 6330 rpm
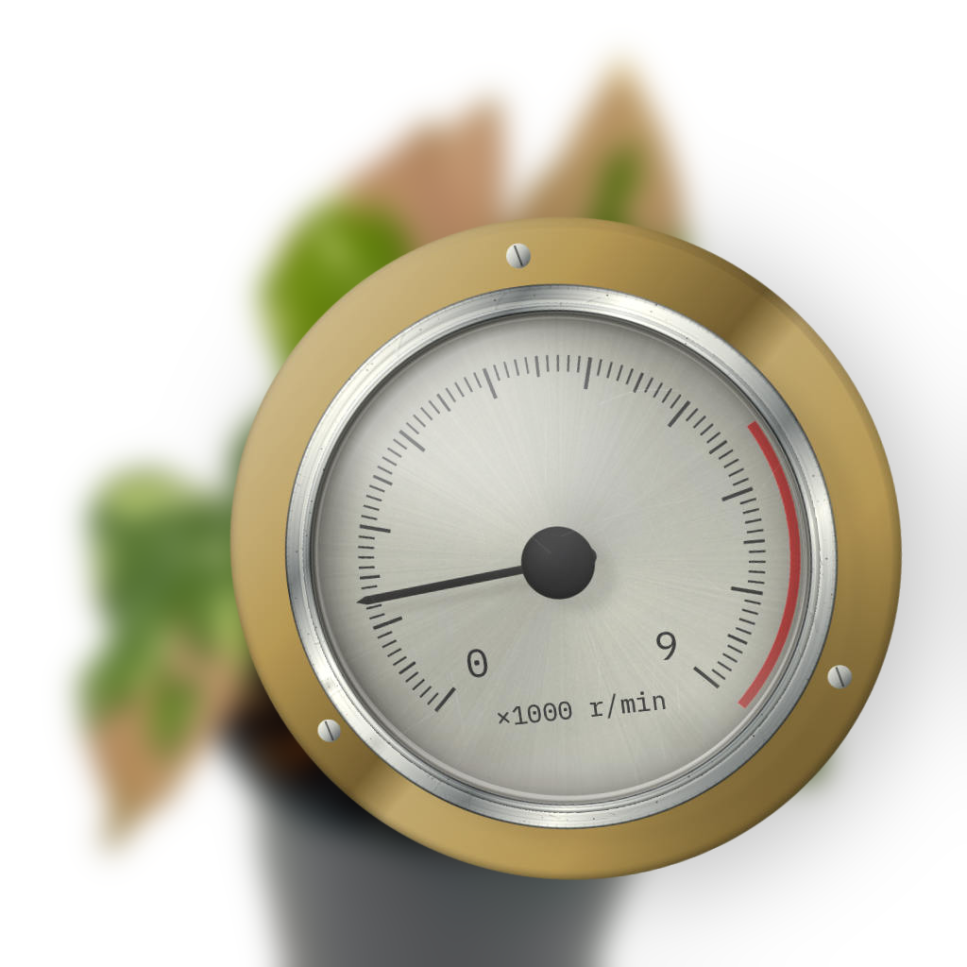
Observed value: 1300 rpm
